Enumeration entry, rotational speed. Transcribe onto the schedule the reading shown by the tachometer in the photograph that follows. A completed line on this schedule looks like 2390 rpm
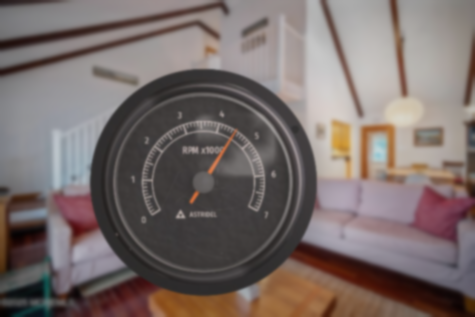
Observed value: 4500 rpm
